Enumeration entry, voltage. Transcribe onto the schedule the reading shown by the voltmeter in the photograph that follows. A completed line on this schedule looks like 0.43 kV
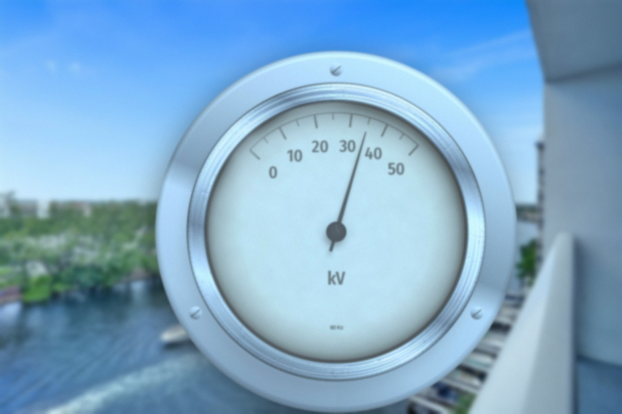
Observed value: 35 kV
